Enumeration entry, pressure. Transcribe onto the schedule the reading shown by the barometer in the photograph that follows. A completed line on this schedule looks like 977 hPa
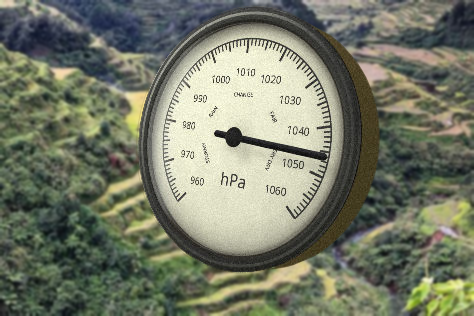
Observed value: 1046 hPa
